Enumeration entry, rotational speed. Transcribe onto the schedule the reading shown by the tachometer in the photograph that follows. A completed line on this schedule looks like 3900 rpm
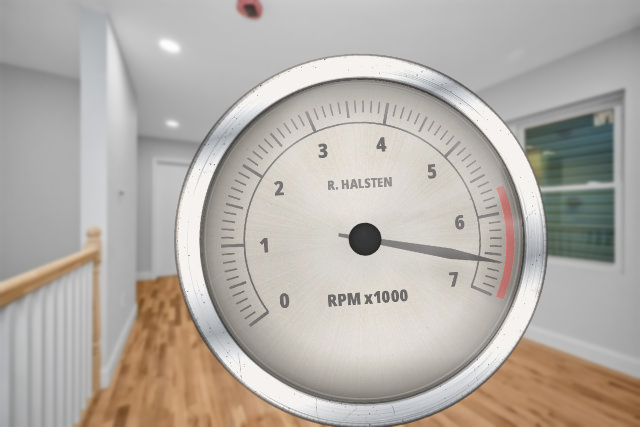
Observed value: 6600 rpm
